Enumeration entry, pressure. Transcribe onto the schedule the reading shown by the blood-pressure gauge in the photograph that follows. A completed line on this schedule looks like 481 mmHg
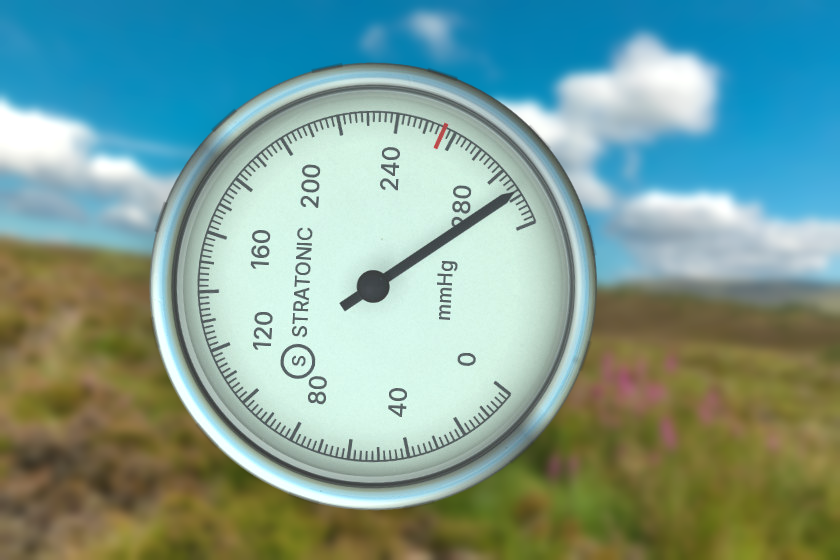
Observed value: 288 mmHg
